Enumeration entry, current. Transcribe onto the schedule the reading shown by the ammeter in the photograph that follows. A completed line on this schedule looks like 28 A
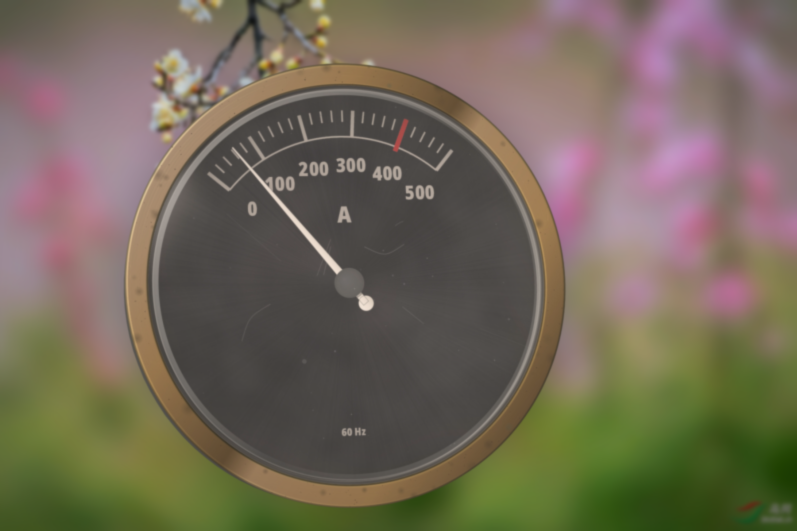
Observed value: 60 A
